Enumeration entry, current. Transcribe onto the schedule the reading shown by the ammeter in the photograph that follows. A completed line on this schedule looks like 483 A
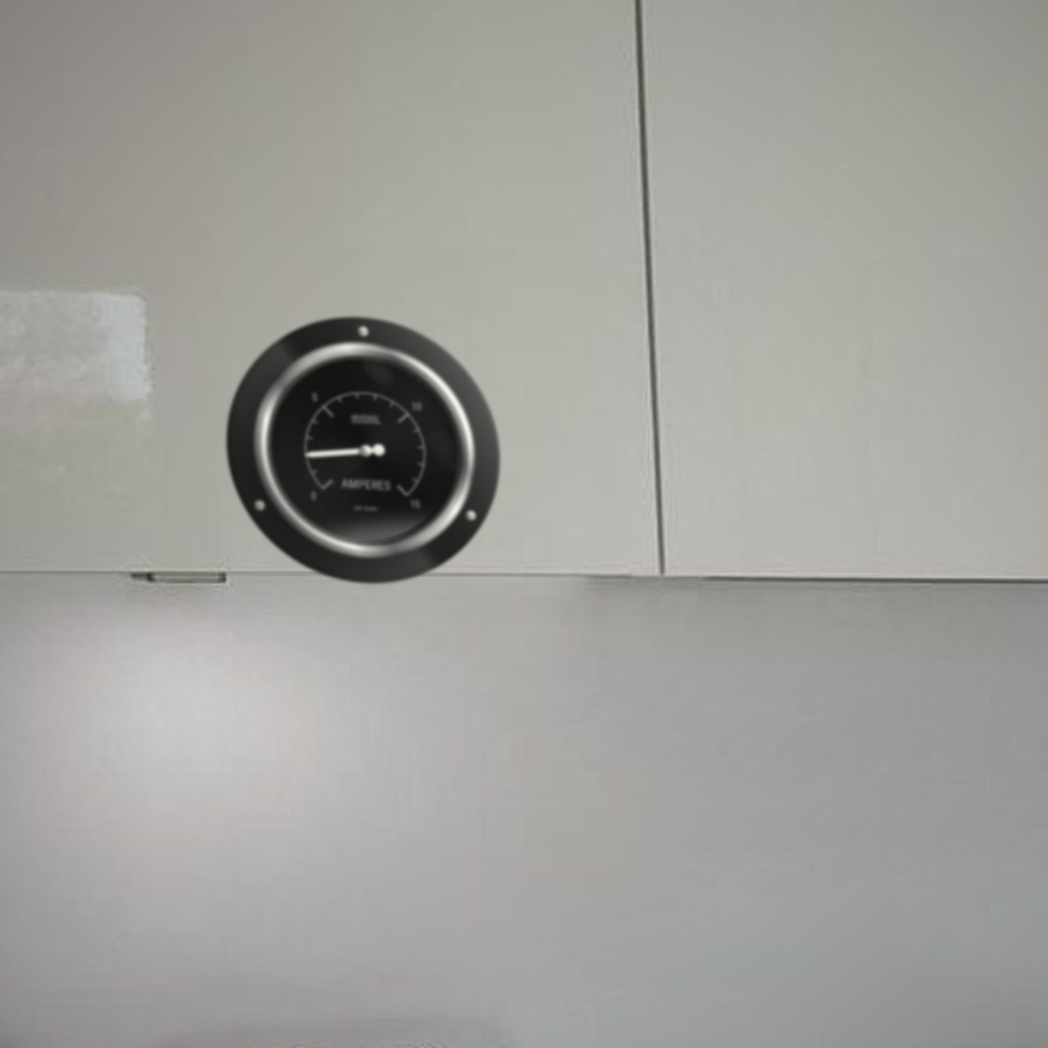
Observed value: 2 A
